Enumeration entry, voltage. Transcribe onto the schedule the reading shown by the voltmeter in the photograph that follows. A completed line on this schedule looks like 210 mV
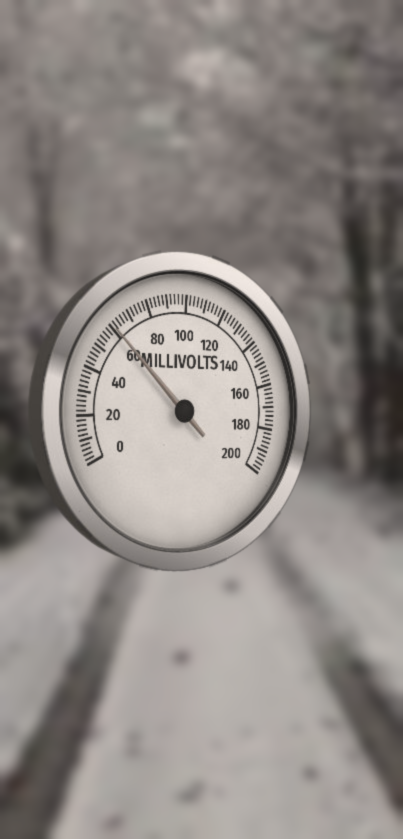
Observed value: 60 mV
